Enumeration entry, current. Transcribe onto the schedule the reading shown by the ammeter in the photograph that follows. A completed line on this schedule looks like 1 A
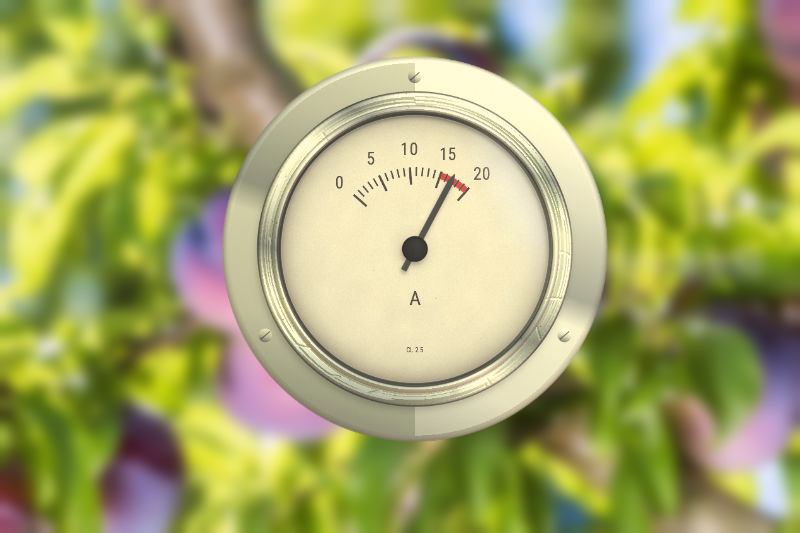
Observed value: 17 A
